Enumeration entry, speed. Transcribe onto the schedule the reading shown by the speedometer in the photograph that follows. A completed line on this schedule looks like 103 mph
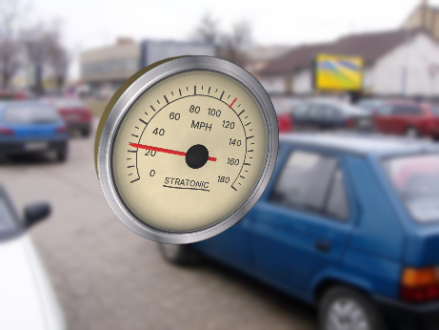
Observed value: 25 mph
